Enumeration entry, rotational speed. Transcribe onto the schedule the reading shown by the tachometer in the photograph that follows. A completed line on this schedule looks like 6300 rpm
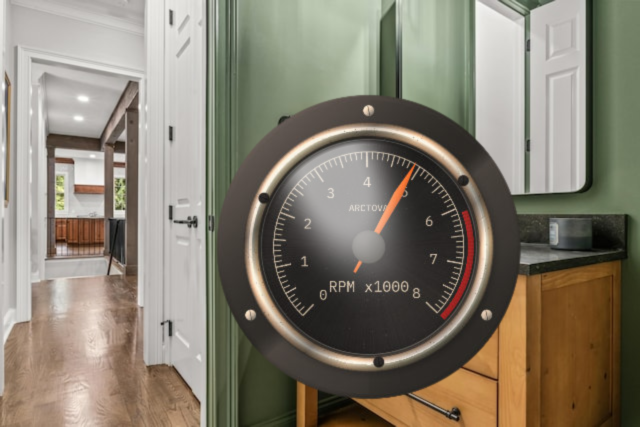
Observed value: 4900 rpm
